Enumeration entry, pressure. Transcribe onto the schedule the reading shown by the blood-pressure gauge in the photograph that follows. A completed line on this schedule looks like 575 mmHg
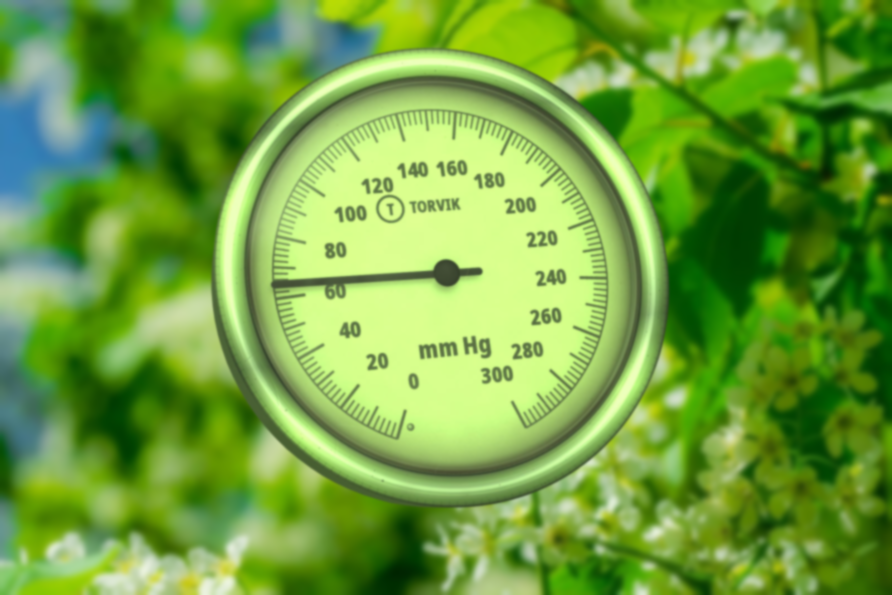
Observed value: 64 mmHg
